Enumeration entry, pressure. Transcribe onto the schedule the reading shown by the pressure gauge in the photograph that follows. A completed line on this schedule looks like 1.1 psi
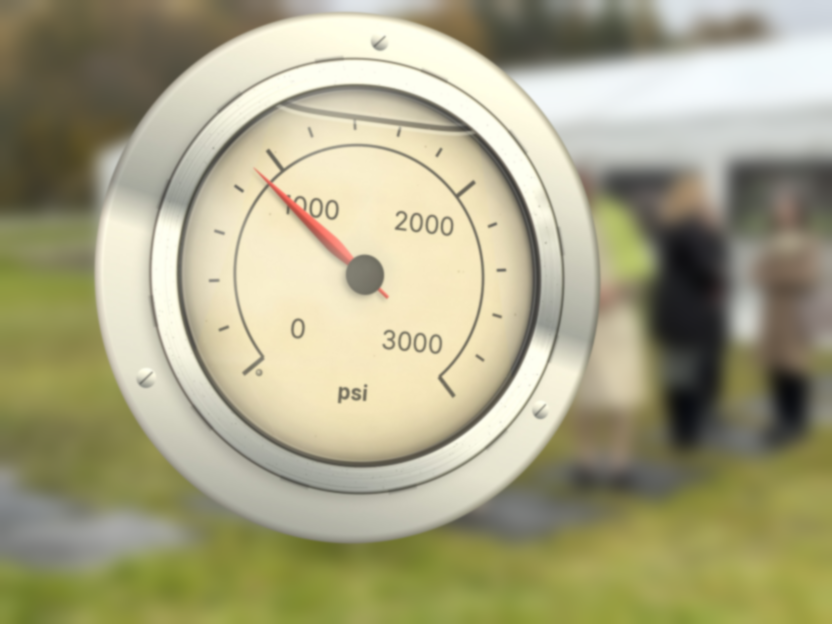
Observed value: 900 psi
